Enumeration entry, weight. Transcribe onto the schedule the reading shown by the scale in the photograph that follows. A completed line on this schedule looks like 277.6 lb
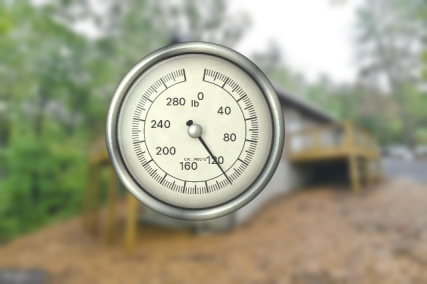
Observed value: 120 lb
